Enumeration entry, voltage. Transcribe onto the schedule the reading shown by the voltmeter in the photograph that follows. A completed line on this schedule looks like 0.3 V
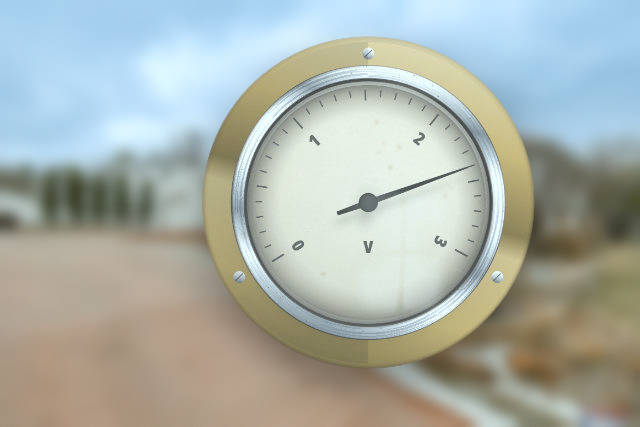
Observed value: 2.4 V
